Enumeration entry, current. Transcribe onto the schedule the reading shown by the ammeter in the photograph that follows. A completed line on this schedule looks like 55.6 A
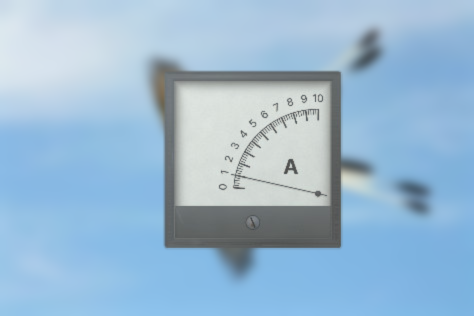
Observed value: 1 A
